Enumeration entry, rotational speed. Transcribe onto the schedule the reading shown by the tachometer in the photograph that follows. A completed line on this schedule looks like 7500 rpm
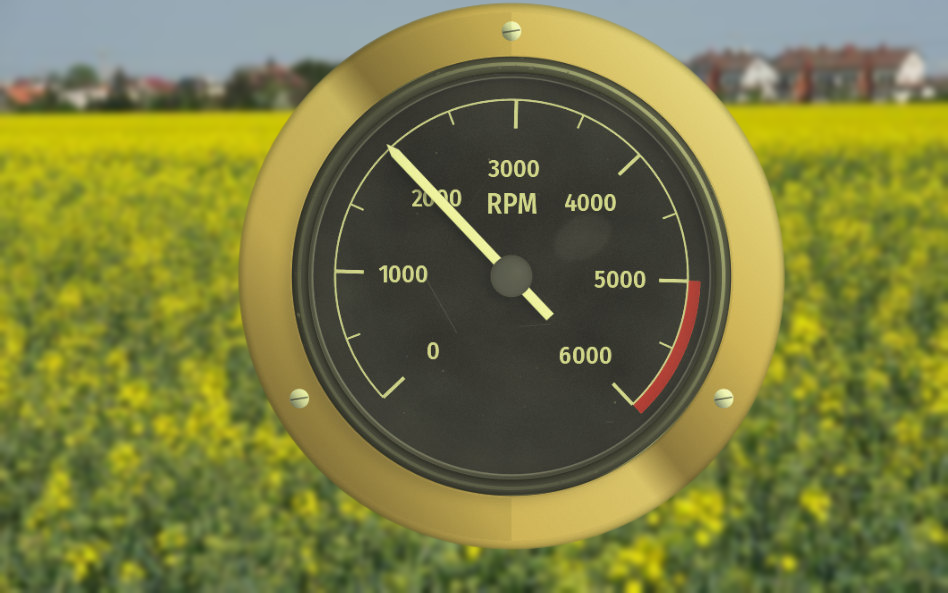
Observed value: 2000 rpm
